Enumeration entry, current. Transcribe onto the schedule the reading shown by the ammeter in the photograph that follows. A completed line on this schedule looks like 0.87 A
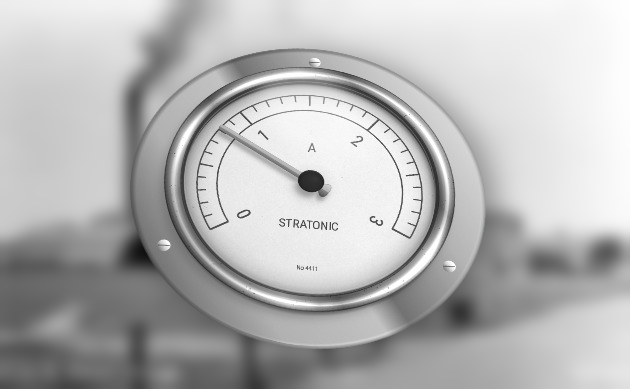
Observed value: 0.8 A
